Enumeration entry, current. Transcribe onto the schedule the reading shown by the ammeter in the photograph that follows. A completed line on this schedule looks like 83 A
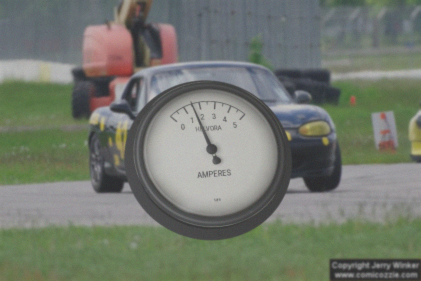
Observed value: 1.5 A
